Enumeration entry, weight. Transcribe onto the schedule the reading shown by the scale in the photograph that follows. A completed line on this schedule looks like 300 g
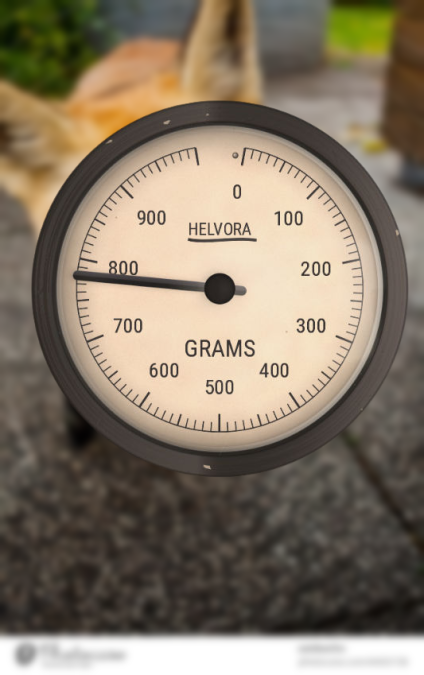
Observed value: 780 g
